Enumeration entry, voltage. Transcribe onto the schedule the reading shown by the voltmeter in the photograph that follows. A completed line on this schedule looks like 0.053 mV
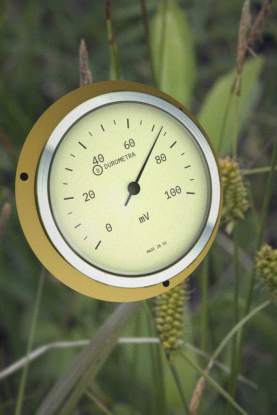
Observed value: 72.5 mV
